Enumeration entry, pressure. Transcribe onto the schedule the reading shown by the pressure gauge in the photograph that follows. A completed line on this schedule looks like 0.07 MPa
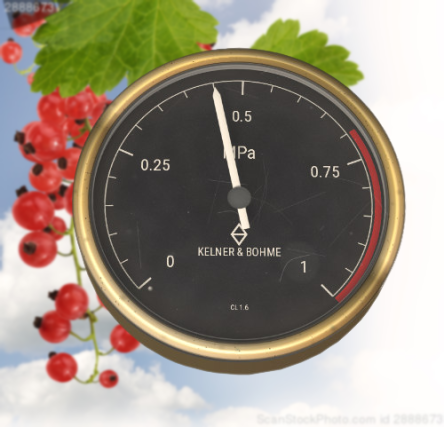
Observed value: 0.45 MPa
